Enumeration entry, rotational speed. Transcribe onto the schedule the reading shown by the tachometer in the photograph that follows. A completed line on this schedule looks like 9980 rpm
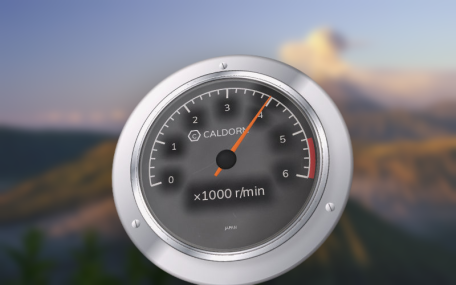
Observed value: 4000 rpm
